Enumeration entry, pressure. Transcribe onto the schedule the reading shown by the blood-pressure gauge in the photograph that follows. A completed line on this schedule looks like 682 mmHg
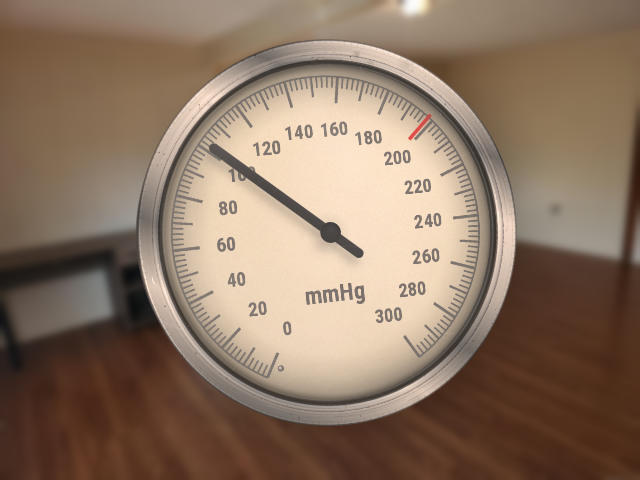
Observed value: 102 mmHg
